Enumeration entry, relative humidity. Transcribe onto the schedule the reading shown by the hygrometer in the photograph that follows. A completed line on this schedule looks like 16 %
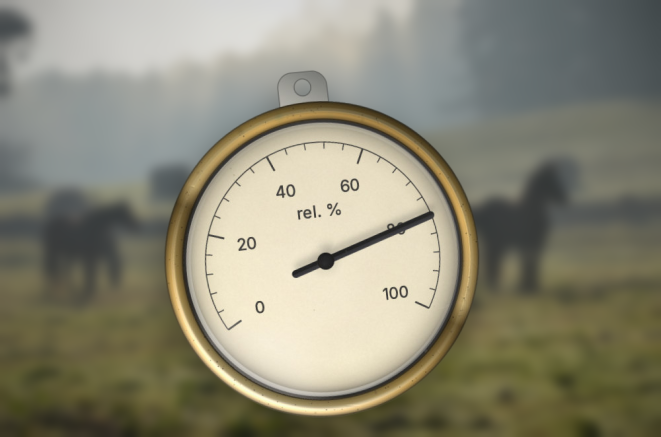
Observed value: 80 %
